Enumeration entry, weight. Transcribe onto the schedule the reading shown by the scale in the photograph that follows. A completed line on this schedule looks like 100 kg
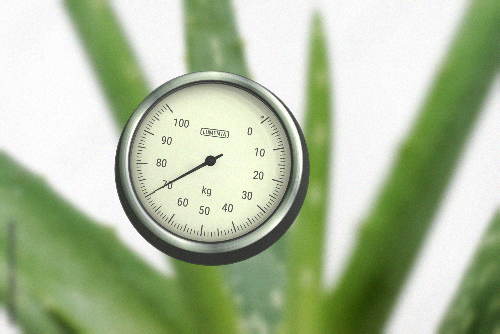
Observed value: 70 kg
